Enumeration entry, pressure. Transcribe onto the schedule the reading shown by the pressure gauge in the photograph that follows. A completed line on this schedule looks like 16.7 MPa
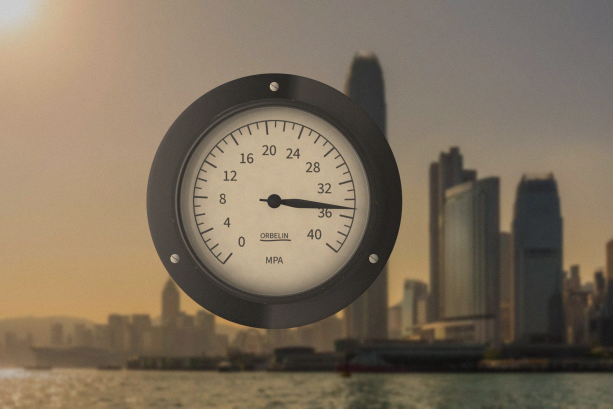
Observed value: 35 MPa
